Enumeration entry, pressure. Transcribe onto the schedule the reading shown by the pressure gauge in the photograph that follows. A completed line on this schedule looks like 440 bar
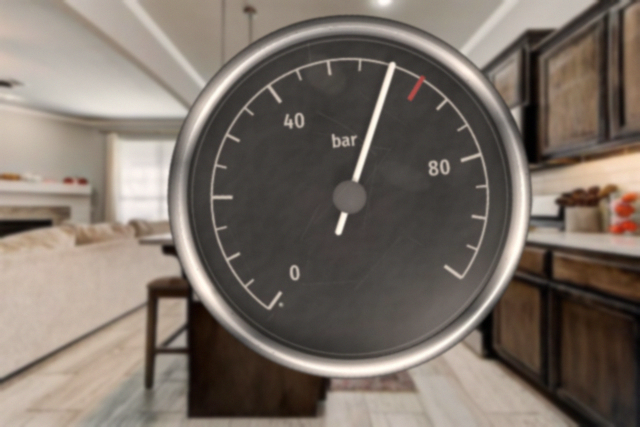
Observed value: 60 bar
